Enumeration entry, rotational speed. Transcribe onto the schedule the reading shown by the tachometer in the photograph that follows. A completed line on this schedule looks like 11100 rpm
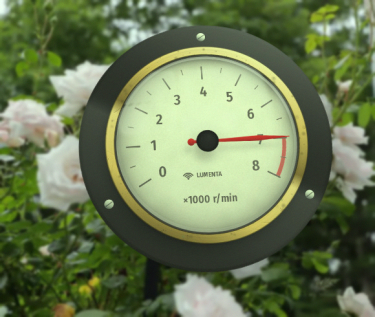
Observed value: 7000 rpm
